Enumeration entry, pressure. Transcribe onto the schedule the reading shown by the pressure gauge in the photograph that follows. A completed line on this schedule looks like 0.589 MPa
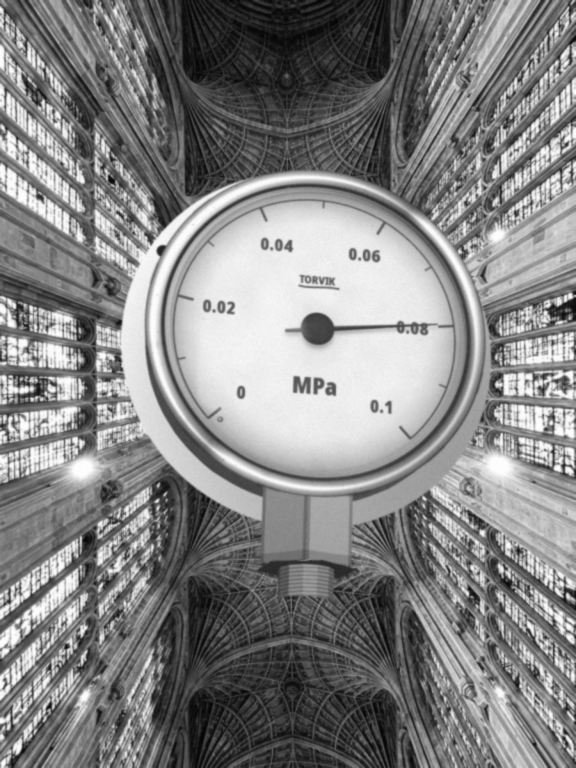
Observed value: 0.08 MPa
